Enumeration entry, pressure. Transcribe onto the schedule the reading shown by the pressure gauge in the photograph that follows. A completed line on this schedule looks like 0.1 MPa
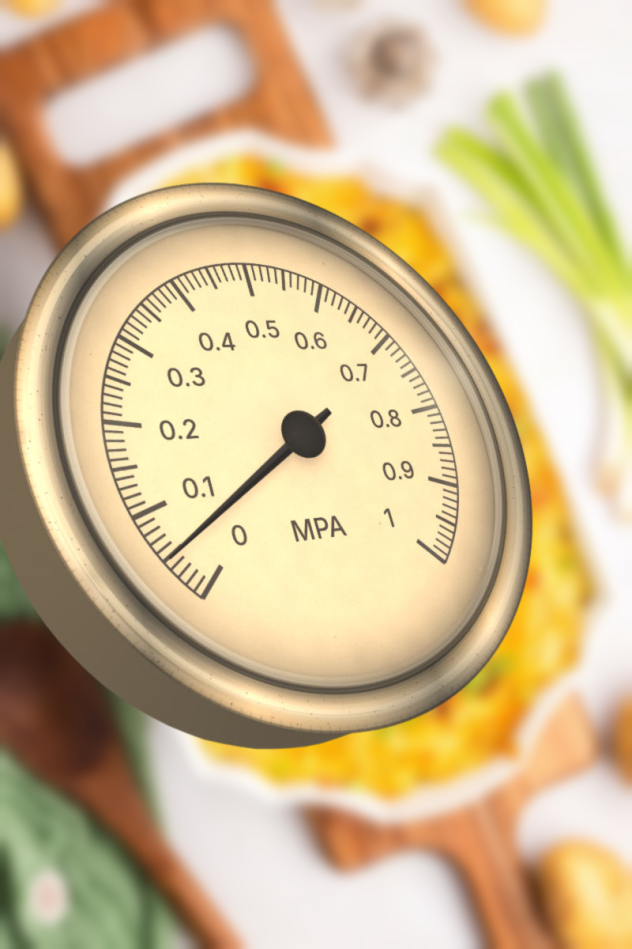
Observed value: 0.05 MPa
